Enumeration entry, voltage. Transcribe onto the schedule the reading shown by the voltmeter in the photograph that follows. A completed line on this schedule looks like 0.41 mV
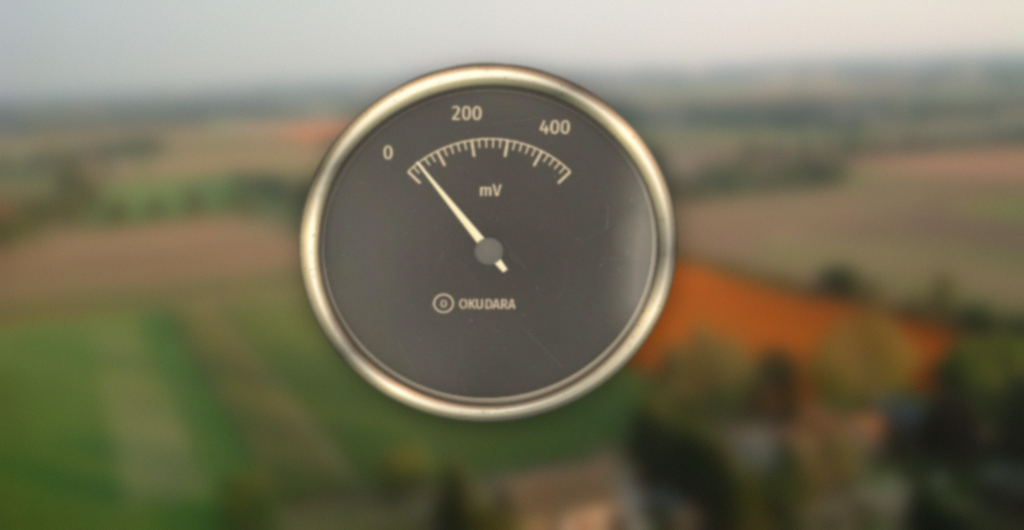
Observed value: 40 mV
